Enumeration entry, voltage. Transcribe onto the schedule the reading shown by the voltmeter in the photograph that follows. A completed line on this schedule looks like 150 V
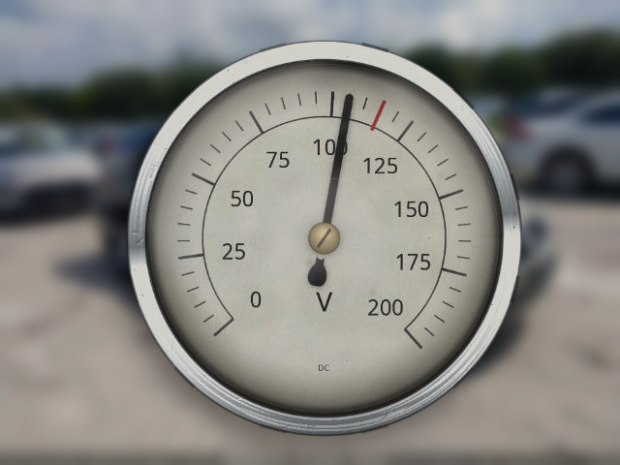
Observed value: 105 V
